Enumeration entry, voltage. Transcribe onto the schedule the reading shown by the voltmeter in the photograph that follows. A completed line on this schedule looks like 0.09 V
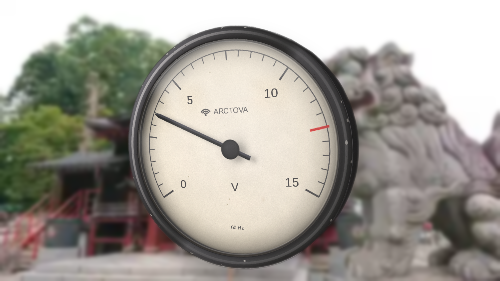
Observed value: 3.5 V
